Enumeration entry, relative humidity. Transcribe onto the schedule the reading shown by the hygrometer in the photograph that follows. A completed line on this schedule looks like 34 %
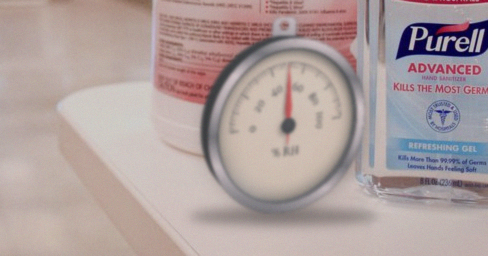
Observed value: 50 %
